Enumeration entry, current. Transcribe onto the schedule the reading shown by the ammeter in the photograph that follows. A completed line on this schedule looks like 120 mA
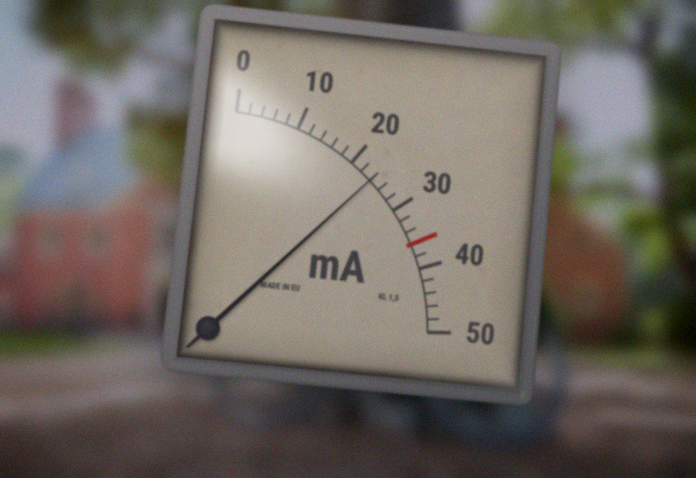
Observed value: 24 mA
